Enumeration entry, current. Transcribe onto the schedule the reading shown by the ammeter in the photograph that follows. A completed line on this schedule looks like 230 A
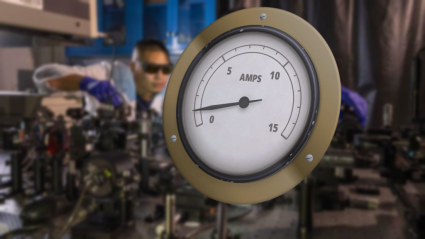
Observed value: 1 A
